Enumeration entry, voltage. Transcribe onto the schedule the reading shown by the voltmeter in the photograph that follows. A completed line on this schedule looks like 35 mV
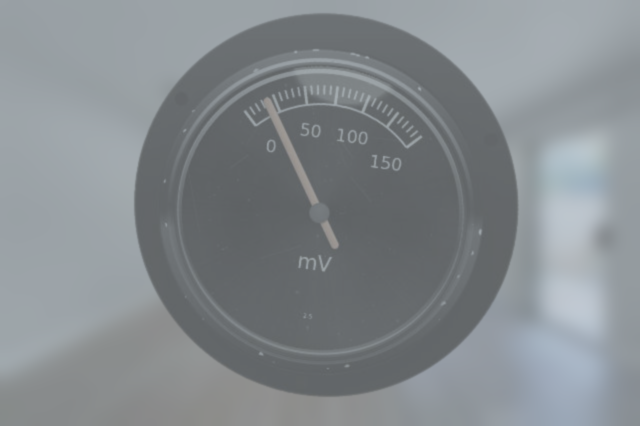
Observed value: 20 mV
